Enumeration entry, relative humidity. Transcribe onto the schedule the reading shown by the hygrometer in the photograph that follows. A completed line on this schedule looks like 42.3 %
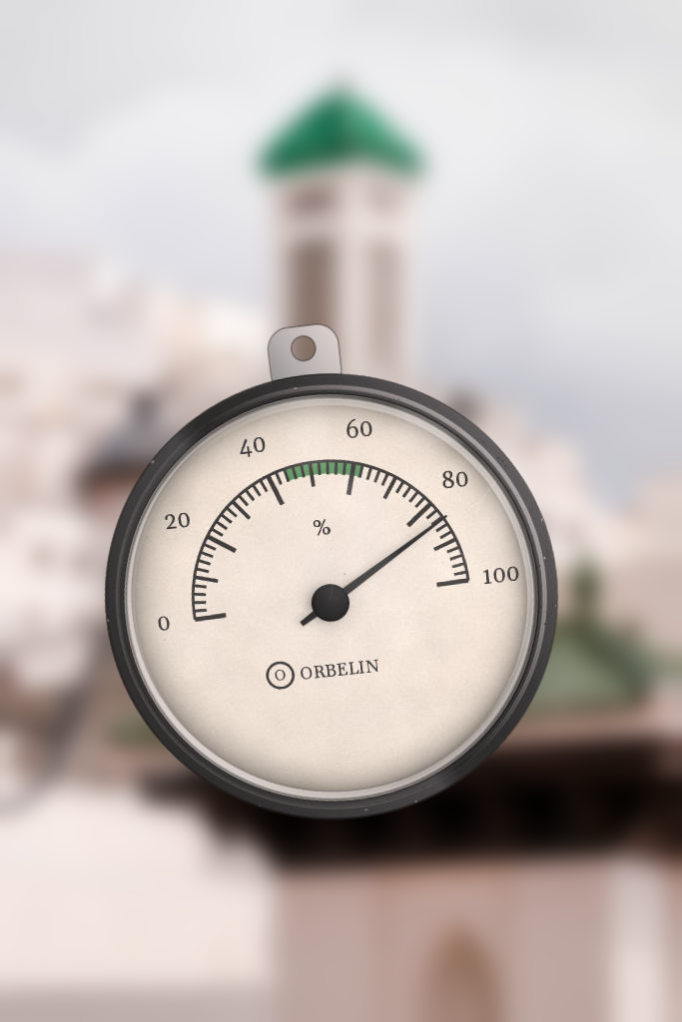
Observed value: 84 %
